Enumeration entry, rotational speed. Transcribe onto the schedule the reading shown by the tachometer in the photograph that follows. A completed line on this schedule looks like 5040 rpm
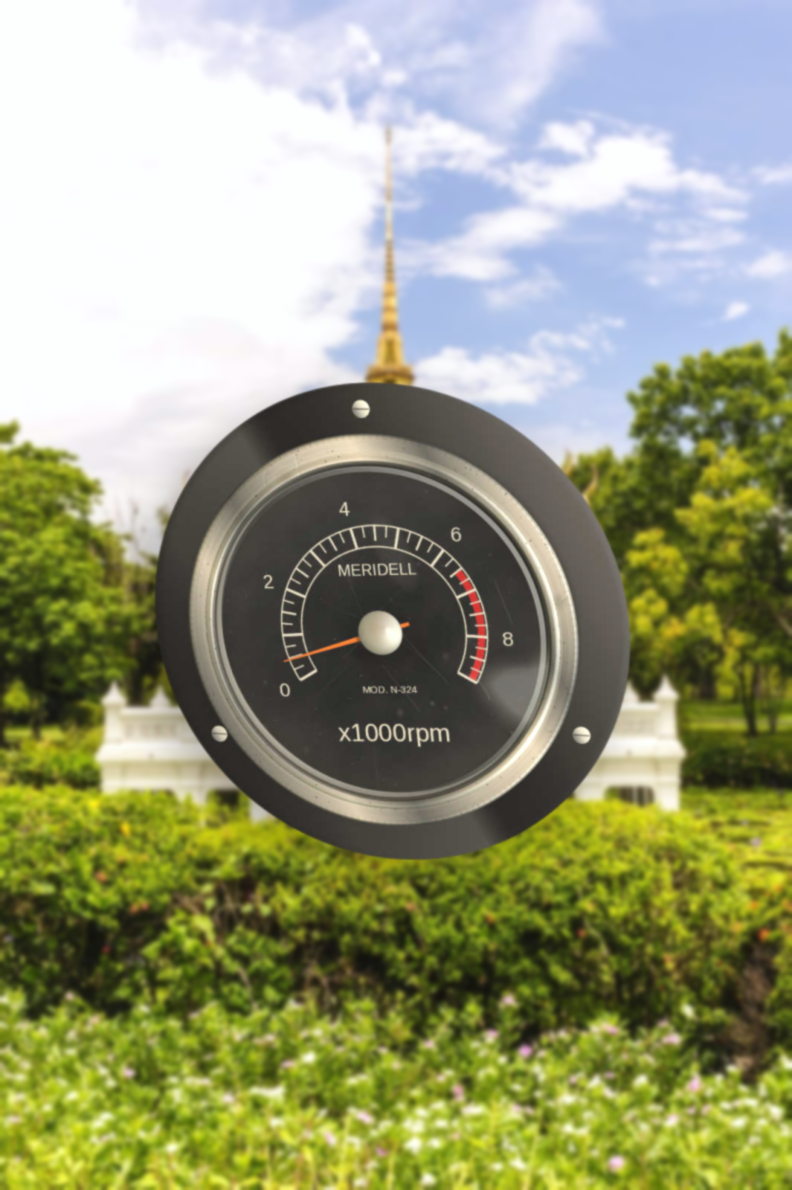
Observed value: 500 rpm
